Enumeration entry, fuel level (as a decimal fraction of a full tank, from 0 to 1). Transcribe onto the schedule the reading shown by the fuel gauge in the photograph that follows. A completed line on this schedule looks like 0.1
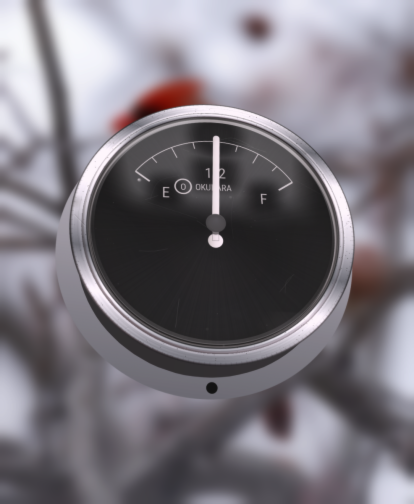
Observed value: 0.5
